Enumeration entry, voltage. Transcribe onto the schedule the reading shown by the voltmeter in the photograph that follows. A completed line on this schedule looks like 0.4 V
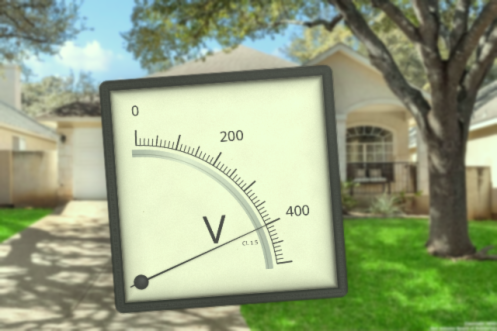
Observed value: 400 V
